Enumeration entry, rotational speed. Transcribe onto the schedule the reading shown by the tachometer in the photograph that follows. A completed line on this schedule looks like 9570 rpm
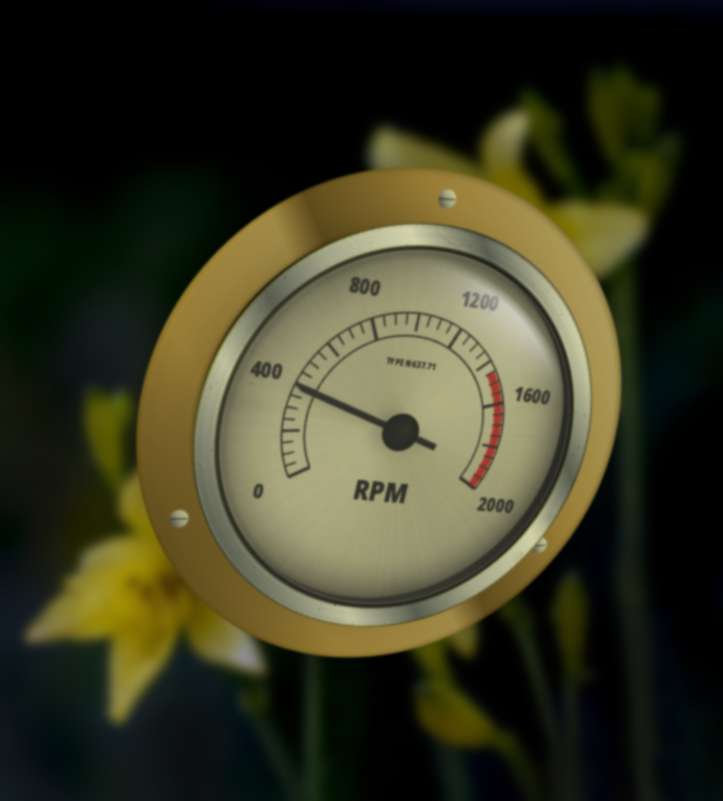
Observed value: 400 rpm
